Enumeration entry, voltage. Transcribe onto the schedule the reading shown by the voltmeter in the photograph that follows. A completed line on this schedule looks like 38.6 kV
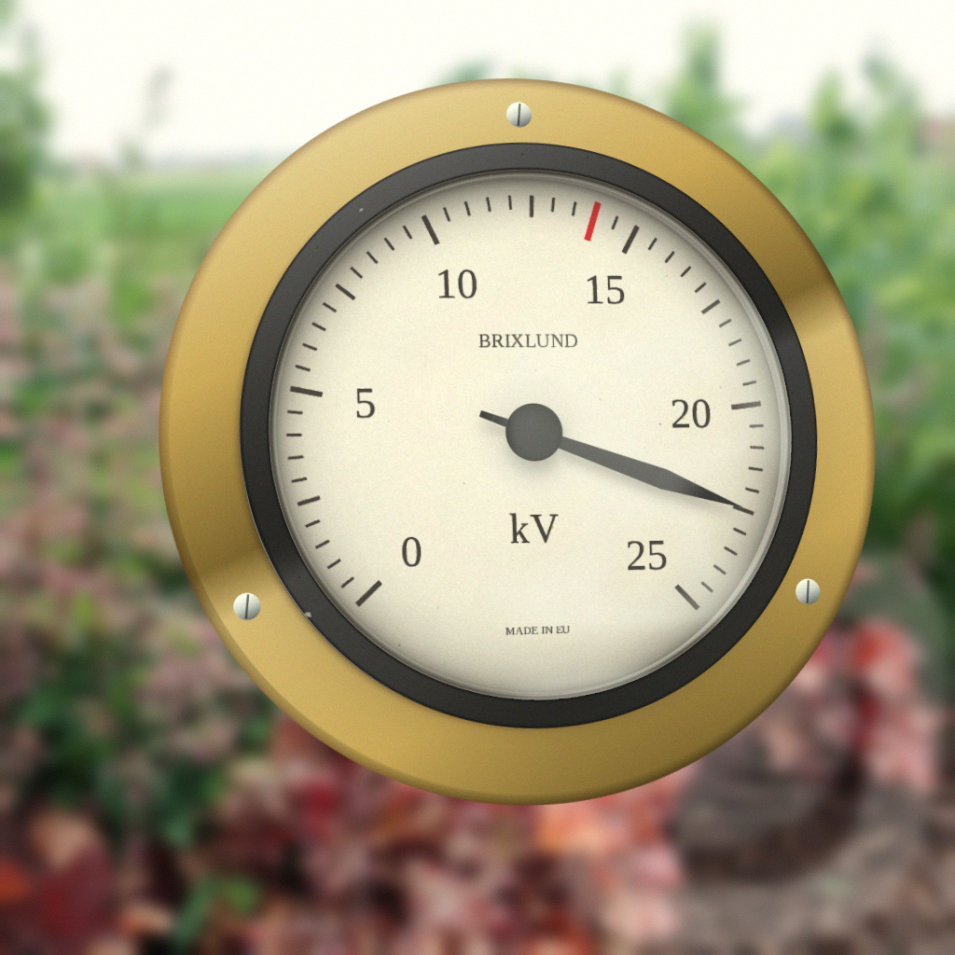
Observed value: 22.5 kV
